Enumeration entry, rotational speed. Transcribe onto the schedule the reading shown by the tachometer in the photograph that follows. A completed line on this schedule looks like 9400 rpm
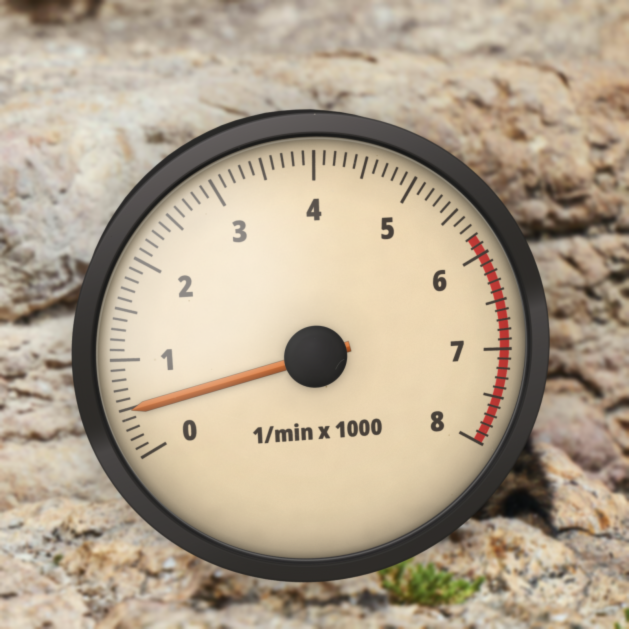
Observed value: 500 rpm
